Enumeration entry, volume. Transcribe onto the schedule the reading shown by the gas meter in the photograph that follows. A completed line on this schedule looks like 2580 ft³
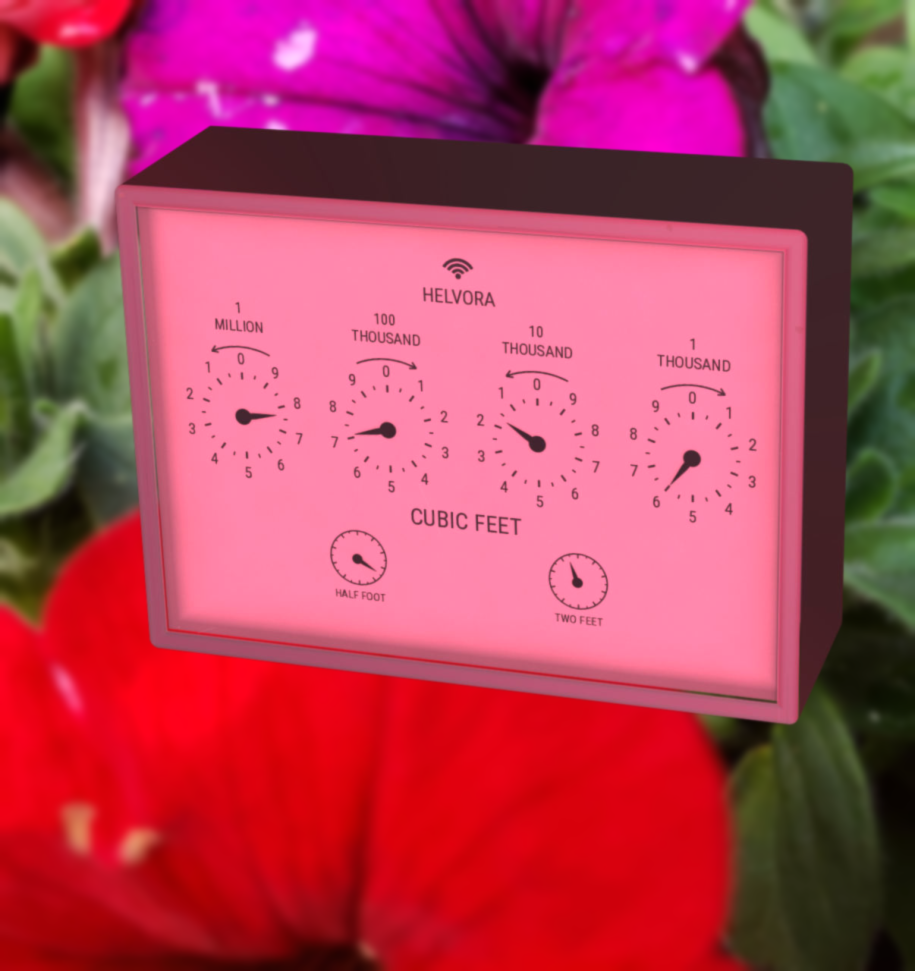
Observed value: 771600 ft³
